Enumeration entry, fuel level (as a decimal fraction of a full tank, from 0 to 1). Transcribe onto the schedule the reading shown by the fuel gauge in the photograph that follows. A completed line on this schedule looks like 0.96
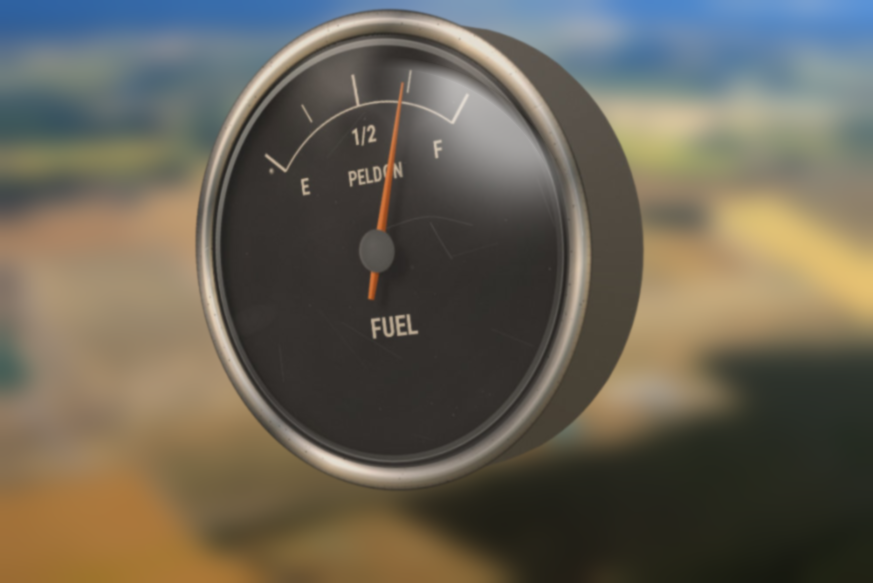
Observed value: 0.75
